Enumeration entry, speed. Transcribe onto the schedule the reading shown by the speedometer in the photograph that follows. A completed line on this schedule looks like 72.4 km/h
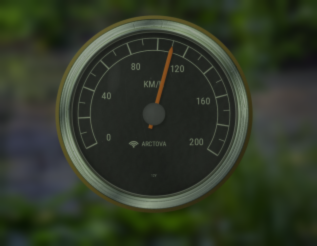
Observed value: 110 km/h
